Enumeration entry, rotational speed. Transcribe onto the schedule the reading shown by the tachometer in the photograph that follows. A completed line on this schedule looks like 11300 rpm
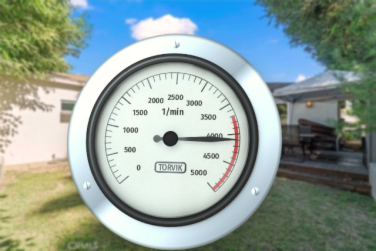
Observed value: 4100 rpm
